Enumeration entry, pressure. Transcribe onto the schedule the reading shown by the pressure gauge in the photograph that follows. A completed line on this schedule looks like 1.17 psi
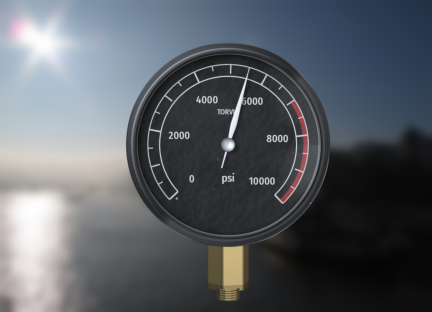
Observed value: 5500 psi
